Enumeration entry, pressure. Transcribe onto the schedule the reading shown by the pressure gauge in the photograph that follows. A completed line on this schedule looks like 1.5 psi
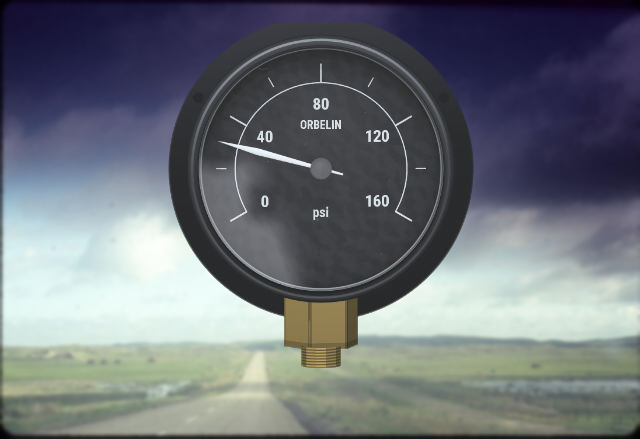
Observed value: 30 psi
